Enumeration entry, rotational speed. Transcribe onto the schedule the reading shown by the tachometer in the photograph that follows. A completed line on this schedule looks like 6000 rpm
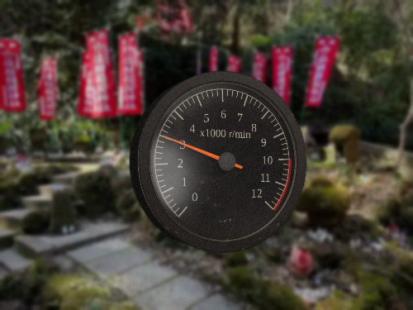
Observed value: 3000 rpm
